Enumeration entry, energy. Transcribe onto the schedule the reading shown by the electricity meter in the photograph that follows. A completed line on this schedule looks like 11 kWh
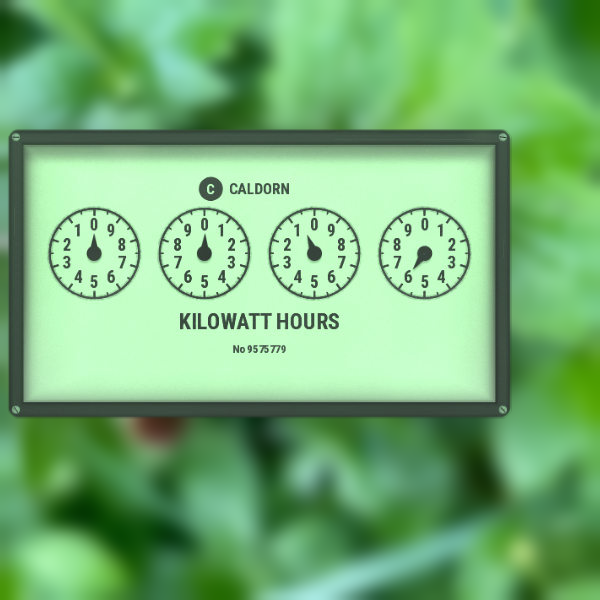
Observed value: 6 kWh
